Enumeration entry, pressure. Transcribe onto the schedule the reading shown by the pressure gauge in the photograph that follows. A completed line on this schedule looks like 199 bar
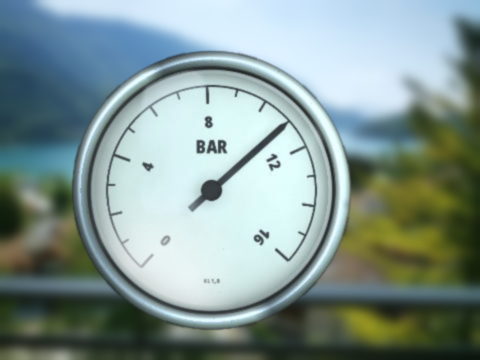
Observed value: 11 bar
